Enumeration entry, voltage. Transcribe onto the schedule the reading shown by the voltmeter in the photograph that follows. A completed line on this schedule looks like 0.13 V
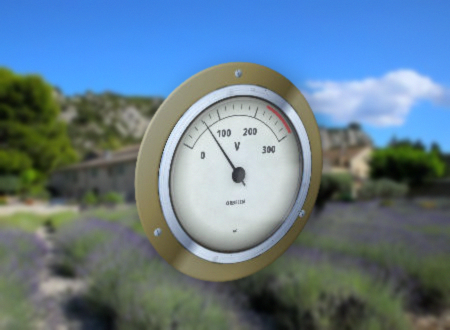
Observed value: 60 V
